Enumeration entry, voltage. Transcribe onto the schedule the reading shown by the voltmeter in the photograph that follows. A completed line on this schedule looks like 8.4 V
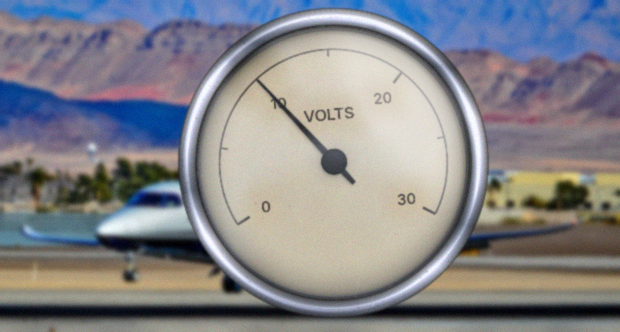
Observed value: 10 V
